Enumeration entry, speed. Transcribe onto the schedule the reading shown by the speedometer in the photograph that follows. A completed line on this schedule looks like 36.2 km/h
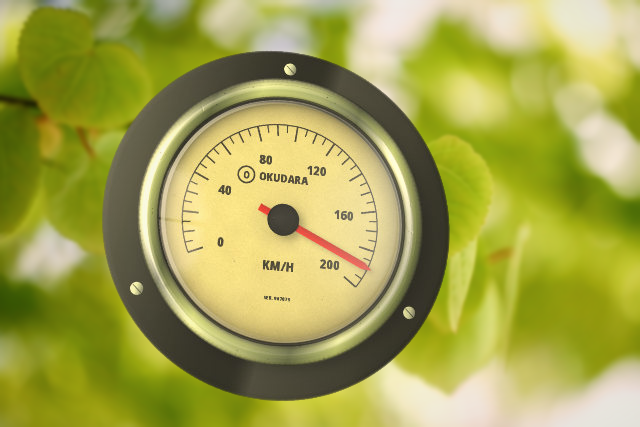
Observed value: 190 km/h
